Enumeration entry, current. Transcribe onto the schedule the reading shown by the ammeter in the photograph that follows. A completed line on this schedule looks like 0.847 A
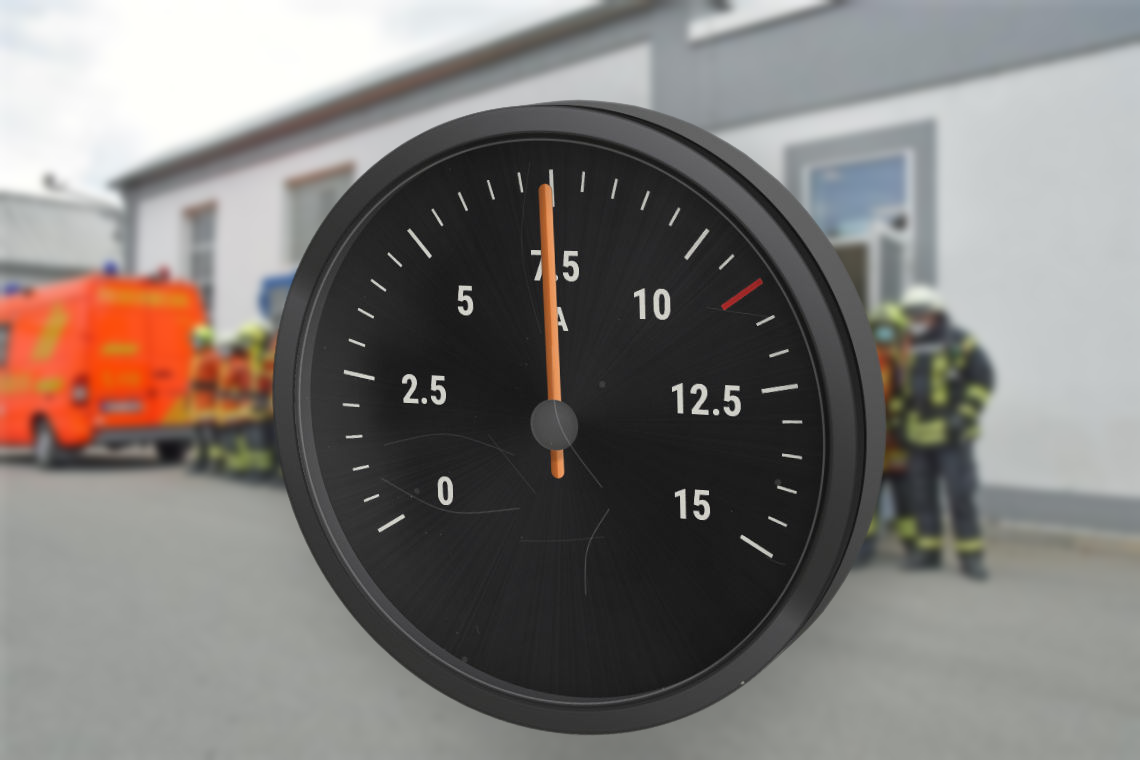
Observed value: 7.5 A
